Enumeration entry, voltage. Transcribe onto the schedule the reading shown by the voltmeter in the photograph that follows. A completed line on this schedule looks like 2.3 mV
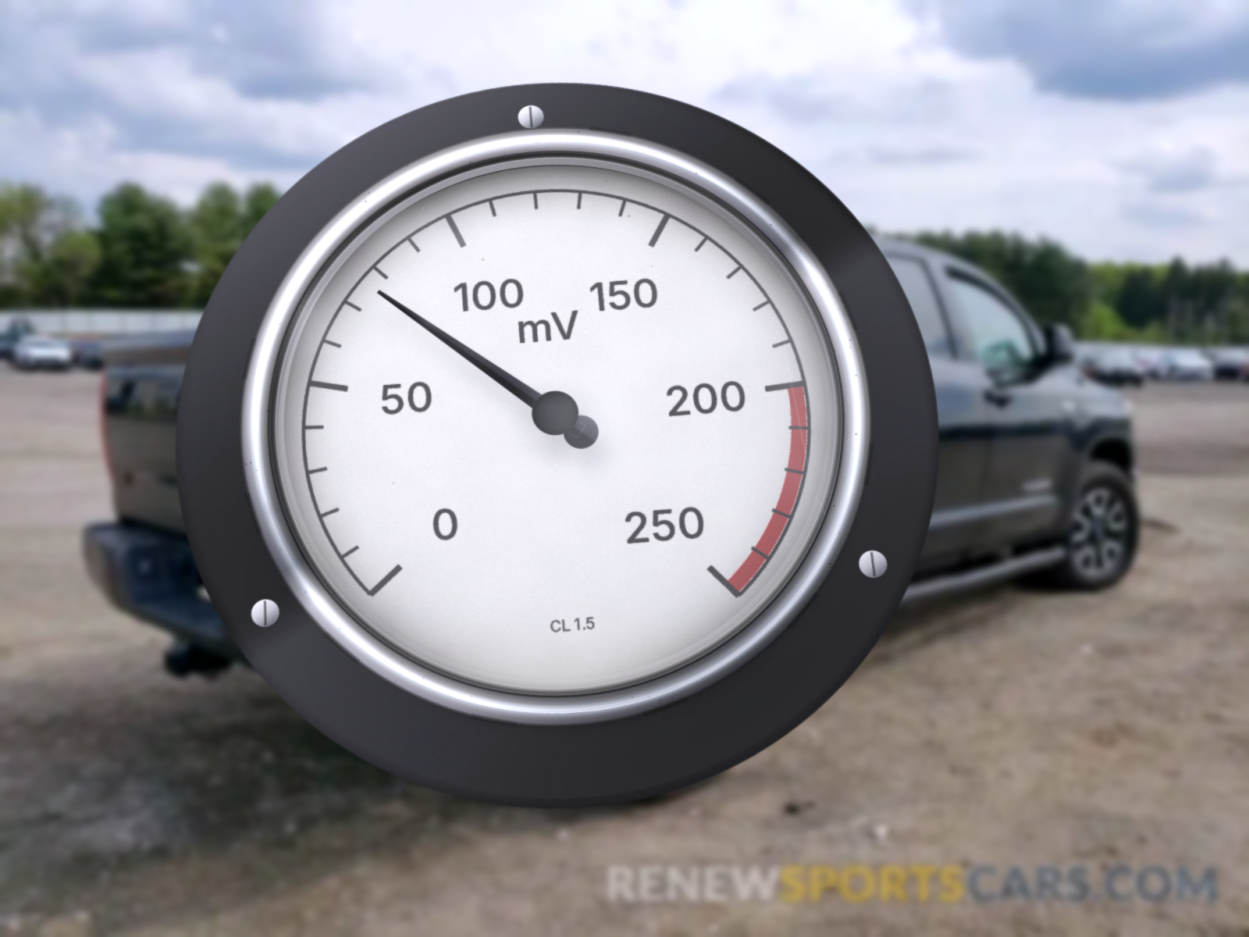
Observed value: 75 mV
